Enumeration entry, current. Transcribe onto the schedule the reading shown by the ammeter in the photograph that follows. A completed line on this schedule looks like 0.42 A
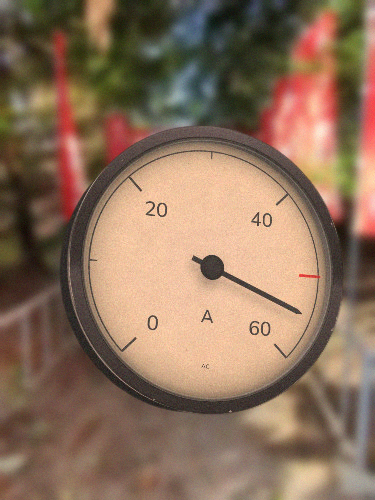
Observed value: 55 A
